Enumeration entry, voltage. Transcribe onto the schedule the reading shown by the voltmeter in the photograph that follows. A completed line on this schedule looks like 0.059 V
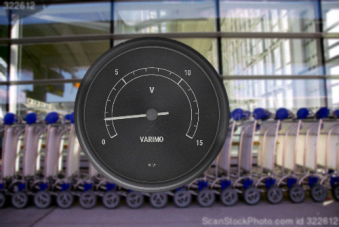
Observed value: 1.5 V
